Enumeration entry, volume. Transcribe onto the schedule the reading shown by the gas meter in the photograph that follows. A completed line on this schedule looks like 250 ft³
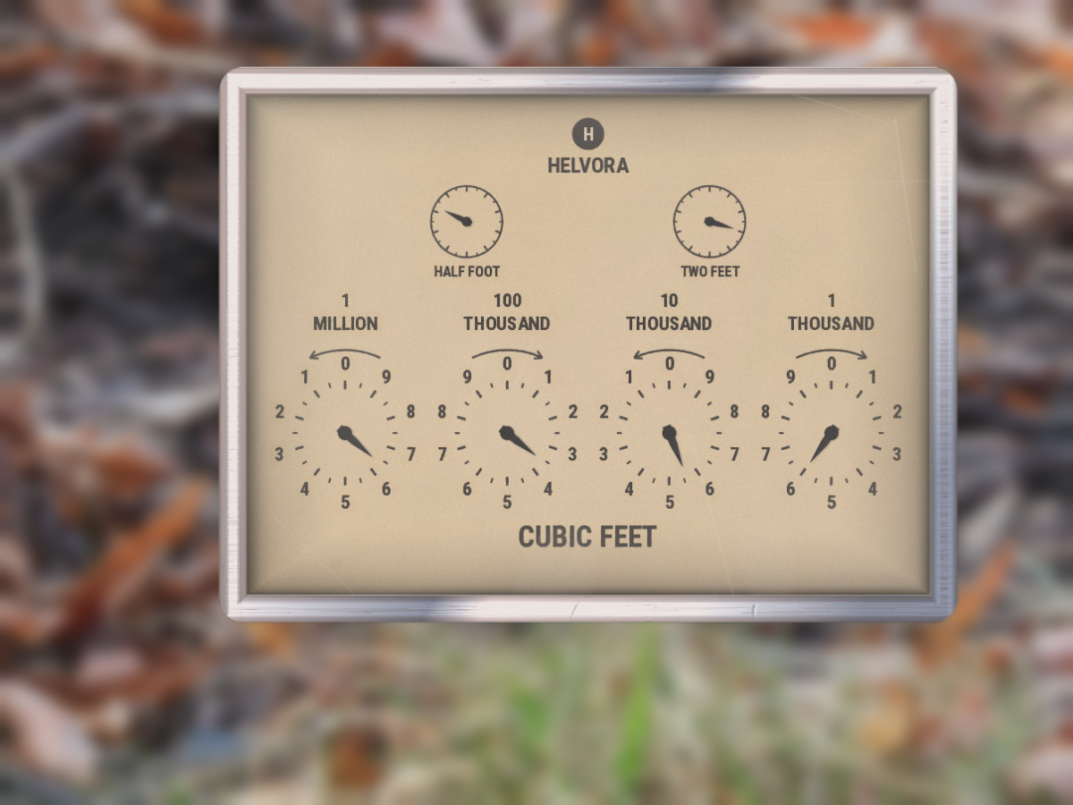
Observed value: 635600 ft³
